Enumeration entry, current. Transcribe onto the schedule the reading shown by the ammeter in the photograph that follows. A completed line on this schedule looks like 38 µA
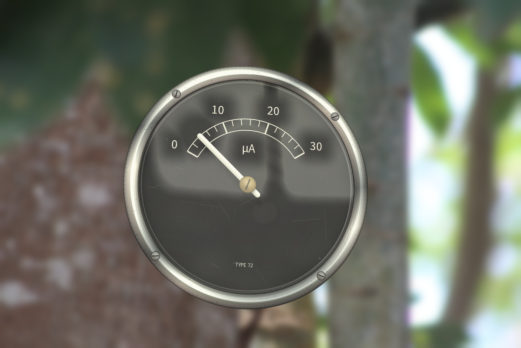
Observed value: 4 µA
